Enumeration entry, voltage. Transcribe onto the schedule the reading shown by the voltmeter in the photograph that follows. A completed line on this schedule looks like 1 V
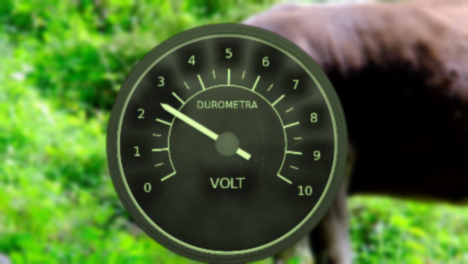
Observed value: 2.5 V
